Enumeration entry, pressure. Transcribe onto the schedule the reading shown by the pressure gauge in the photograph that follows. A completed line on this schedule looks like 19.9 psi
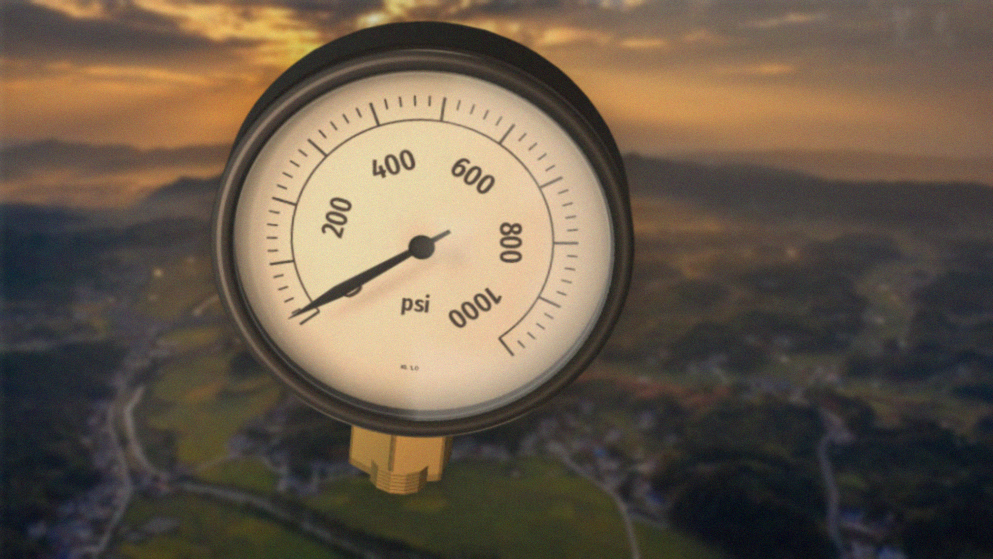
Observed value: 20 psi
